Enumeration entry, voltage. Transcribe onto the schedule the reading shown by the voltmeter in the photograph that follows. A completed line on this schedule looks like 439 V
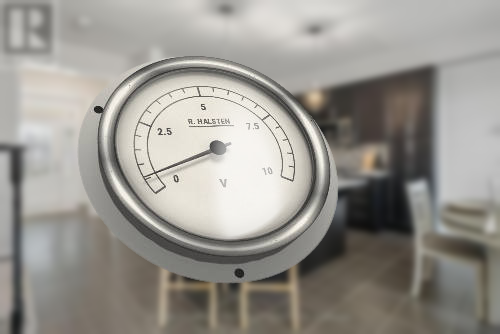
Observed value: 0.5 V
